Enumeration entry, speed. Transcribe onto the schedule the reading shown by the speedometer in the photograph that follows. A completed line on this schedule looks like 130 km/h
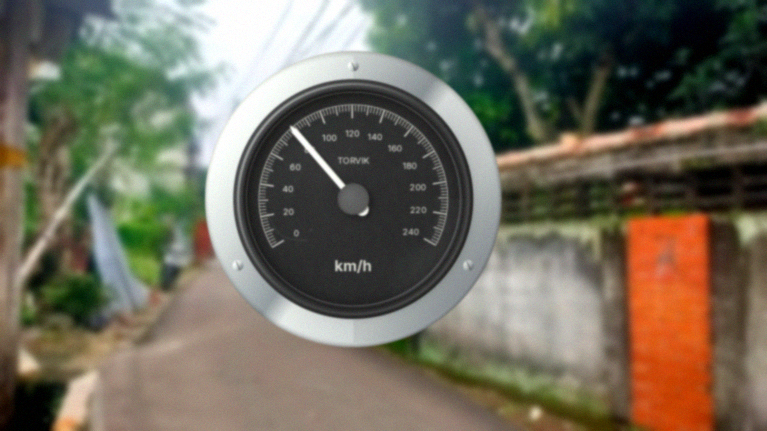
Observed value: 80 km/h
